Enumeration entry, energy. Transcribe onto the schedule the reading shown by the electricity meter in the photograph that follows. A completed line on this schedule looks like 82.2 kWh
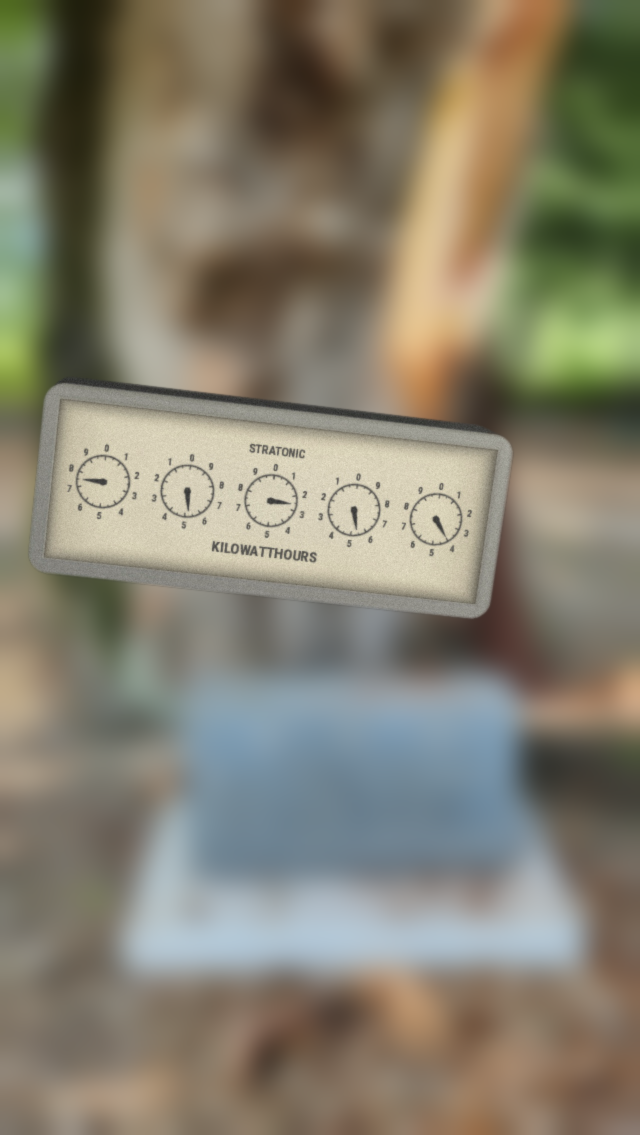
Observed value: 75254 kWh
